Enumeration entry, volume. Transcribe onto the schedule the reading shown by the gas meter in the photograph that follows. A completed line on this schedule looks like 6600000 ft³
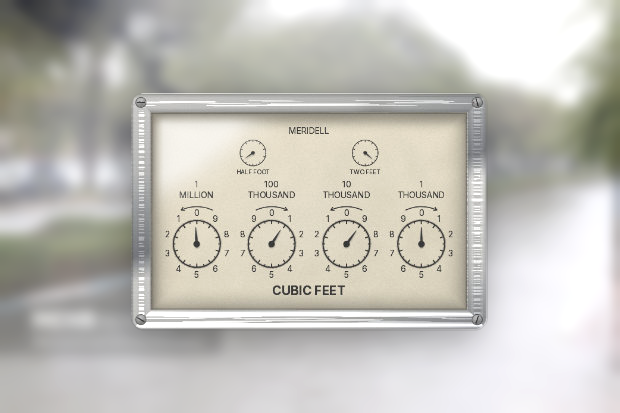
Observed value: 9000 ft³
